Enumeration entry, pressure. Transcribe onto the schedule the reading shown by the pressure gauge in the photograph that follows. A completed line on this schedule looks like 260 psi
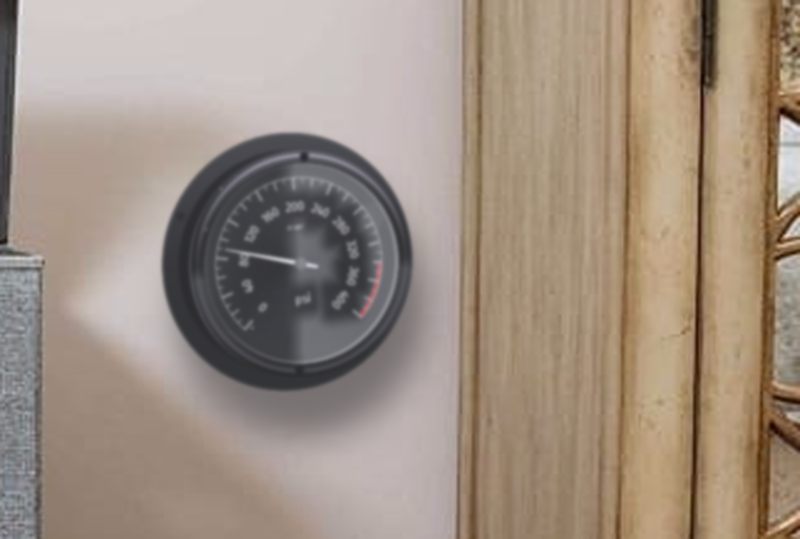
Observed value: 90 psi
